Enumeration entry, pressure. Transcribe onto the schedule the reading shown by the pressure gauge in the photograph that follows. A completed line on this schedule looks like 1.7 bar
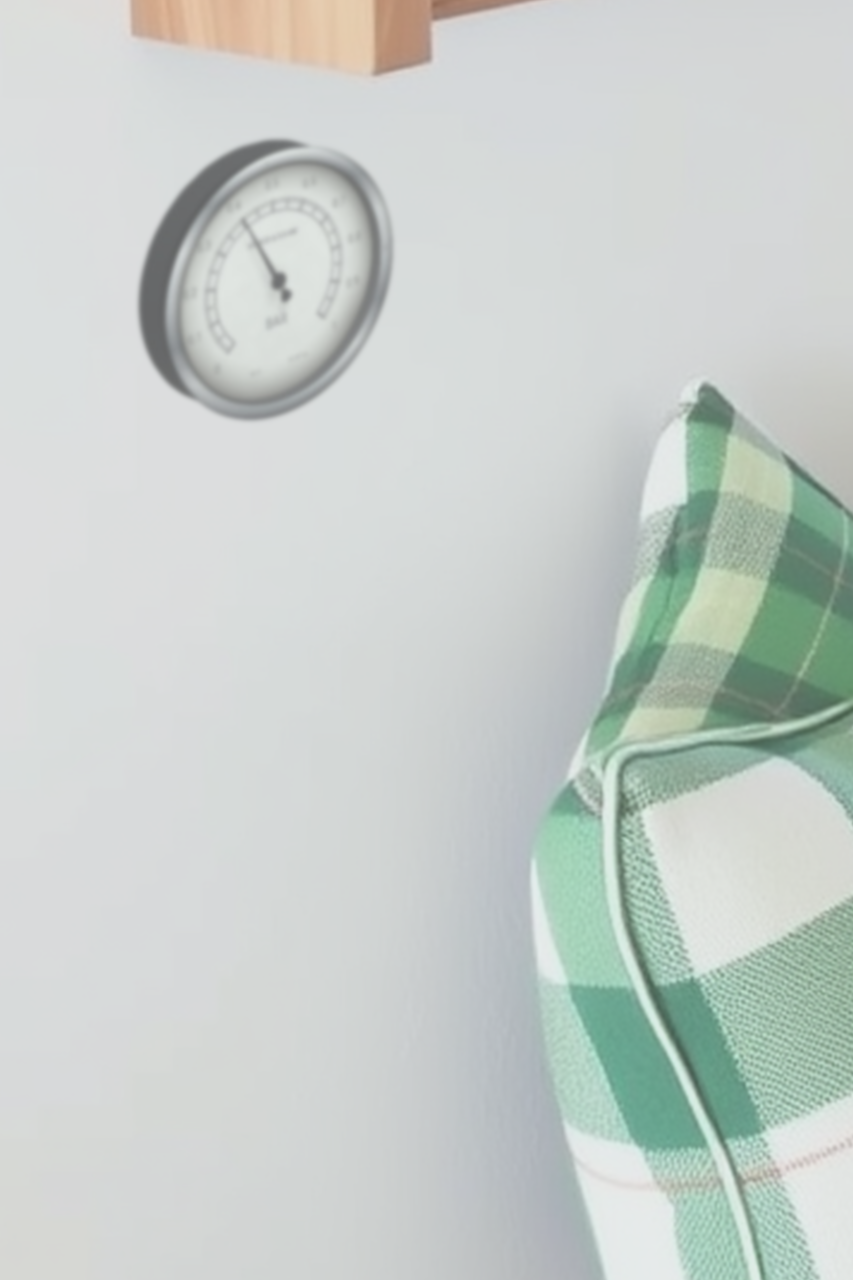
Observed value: 0.4 bar
